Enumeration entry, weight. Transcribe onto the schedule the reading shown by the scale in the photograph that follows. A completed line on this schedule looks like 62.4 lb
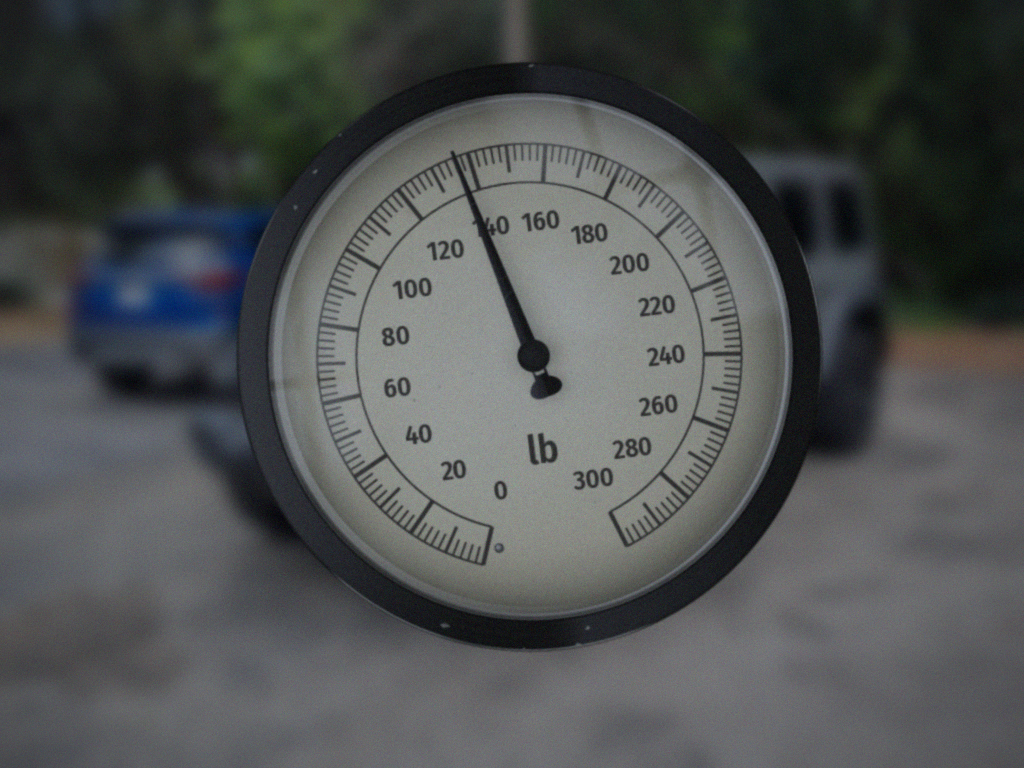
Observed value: 136 lb
